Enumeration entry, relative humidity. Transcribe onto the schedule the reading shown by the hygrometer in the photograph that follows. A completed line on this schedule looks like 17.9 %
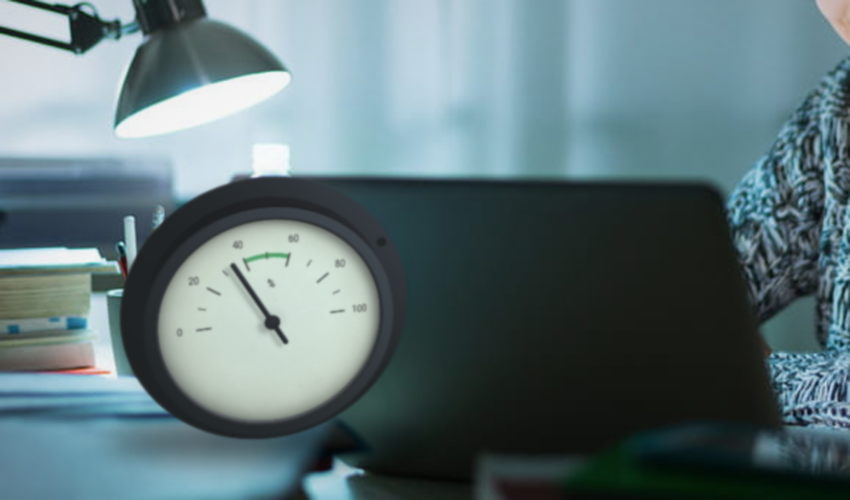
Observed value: 35 %
